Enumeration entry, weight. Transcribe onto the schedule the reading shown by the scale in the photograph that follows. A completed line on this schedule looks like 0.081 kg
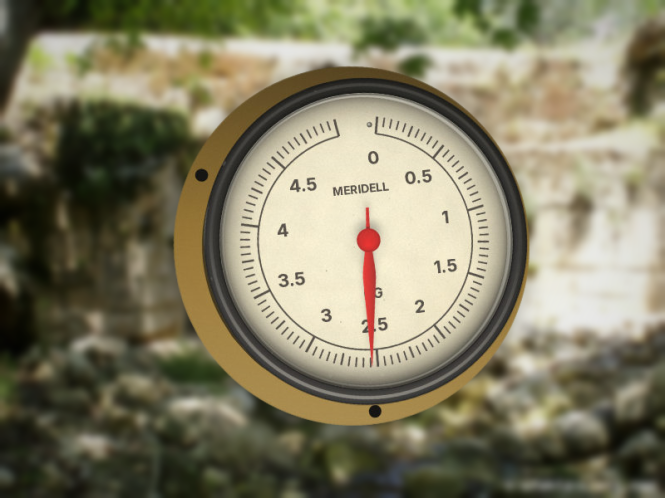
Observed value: 2.55 kg
